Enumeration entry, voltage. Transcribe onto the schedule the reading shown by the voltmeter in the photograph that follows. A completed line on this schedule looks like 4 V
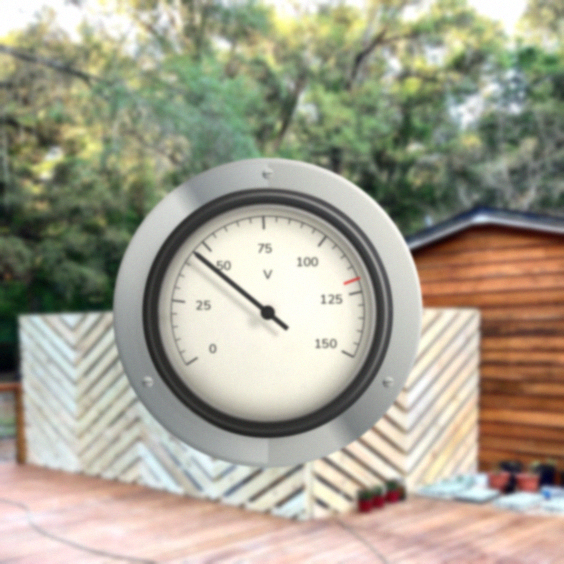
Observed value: 45 V
